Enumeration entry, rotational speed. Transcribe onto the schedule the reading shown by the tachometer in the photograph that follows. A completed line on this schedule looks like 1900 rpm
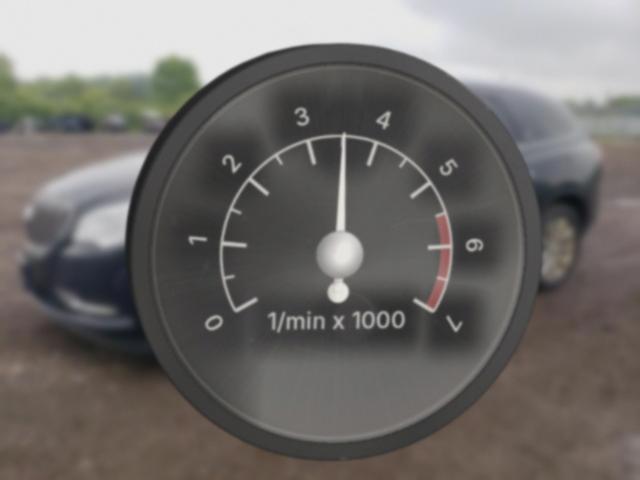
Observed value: 3500 rpm
